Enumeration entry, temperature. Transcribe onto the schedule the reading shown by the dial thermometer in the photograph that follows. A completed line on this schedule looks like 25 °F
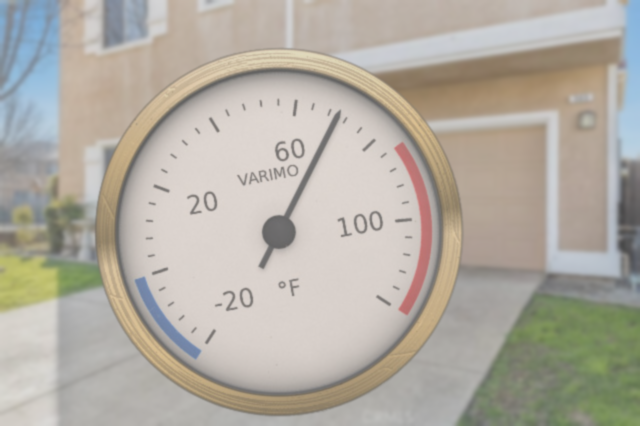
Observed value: 70 °F
